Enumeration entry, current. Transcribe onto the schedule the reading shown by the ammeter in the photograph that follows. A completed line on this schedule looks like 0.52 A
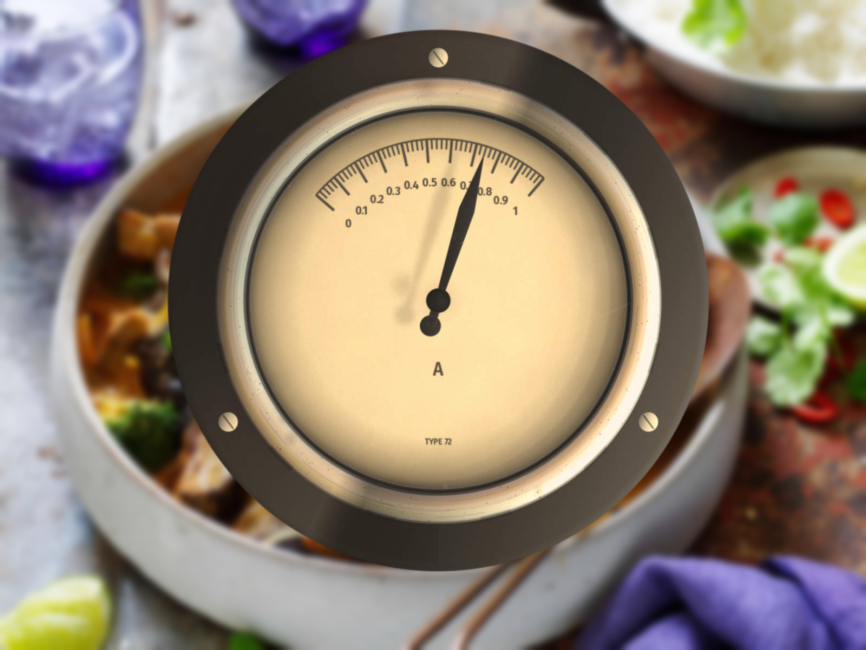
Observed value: 0.74 A
